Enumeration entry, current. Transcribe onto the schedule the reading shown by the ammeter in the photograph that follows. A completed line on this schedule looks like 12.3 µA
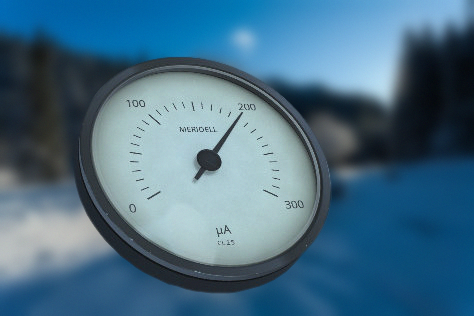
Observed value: 200 µA
